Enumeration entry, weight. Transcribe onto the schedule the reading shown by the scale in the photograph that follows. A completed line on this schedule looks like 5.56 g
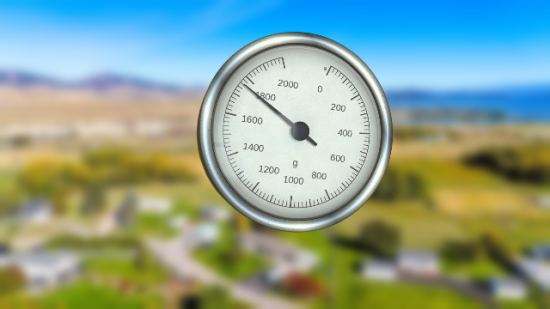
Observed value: 1760 g
